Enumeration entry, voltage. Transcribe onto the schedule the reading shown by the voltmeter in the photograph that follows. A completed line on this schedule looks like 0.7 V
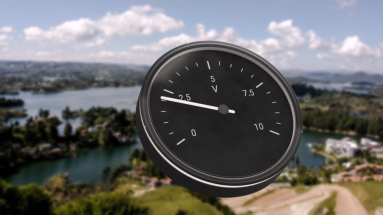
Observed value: 2 V
